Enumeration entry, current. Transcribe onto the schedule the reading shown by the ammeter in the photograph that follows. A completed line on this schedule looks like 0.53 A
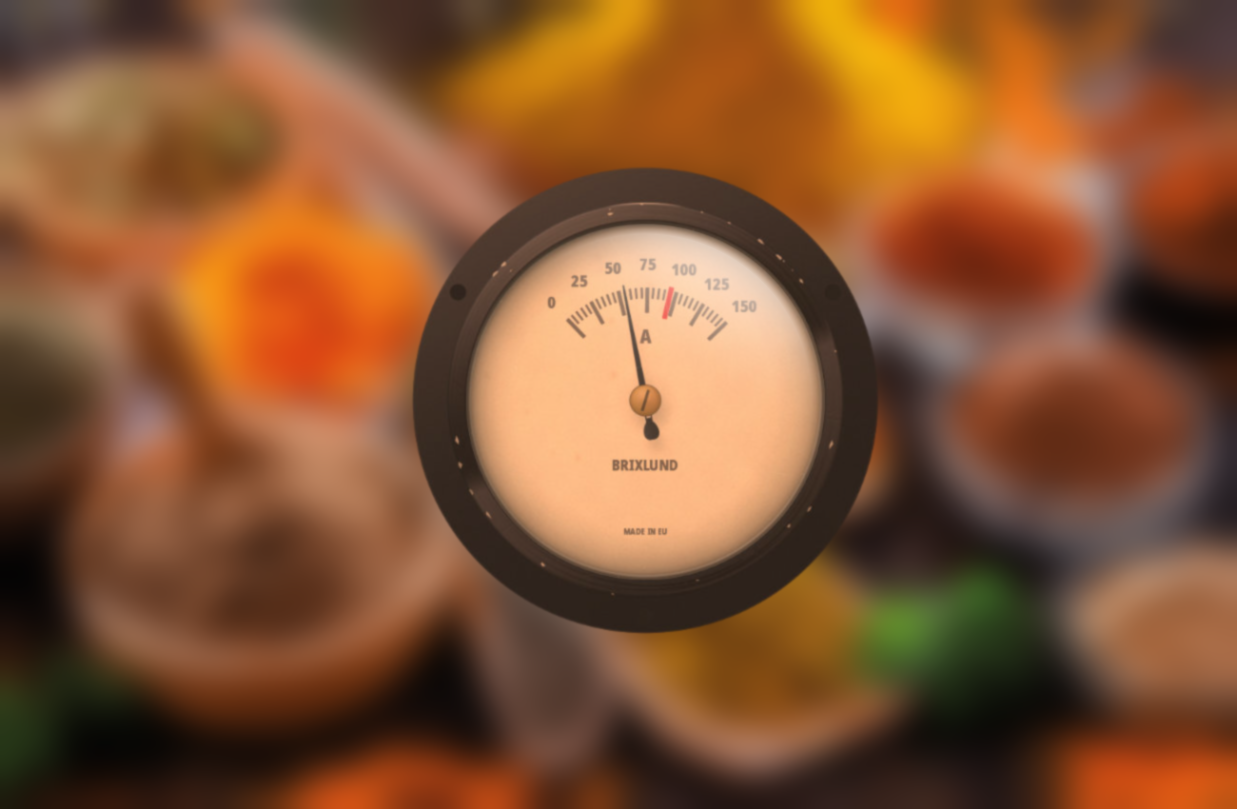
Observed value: 55 A
